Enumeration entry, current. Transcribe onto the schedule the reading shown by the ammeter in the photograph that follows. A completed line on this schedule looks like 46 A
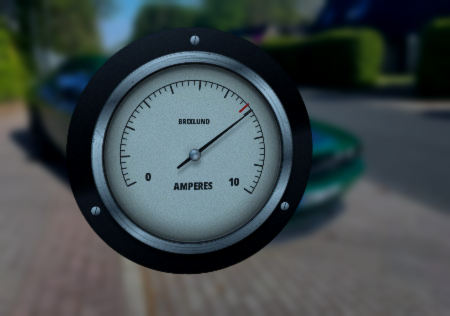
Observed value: 7 A
